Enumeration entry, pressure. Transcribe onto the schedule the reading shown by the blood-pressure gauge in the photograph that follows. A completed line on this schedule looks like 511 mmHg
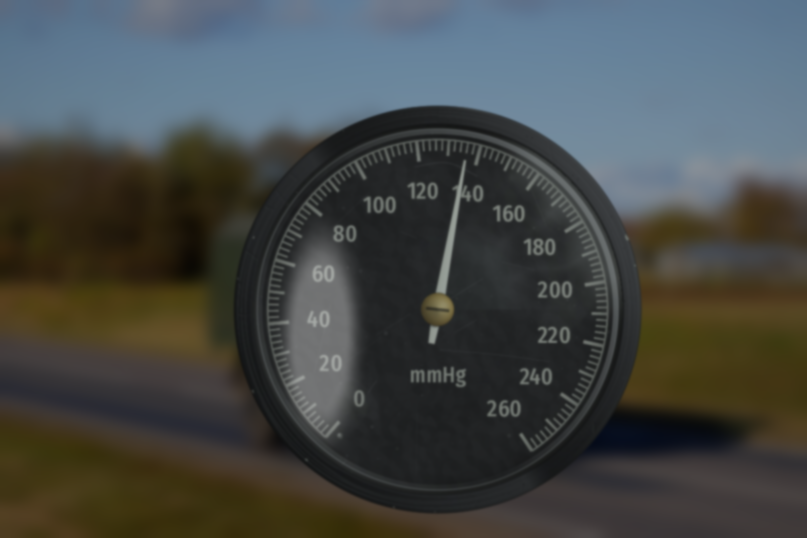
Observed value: 136 mmHg
